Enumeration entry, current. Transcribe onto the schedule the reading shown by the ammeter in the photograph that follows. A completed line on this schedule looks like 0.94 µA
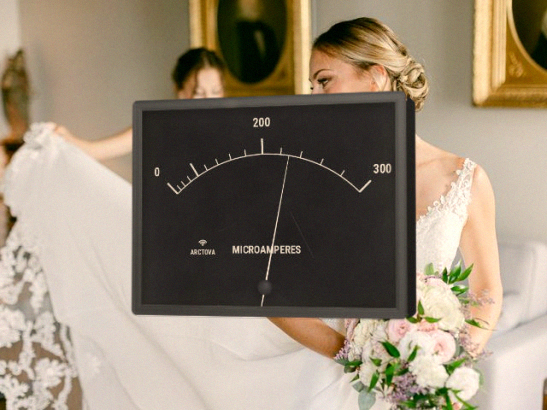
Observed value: 230 µA
